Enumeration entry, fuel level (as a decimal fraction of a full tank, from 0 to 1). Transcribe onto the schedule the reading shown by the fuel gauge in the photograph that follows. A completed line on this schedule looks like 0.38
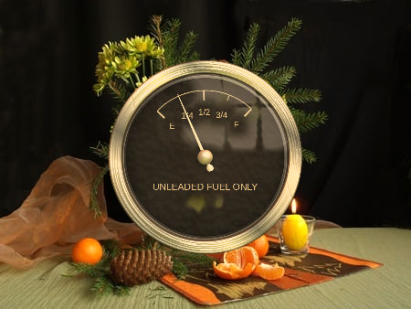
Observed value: 0.25
